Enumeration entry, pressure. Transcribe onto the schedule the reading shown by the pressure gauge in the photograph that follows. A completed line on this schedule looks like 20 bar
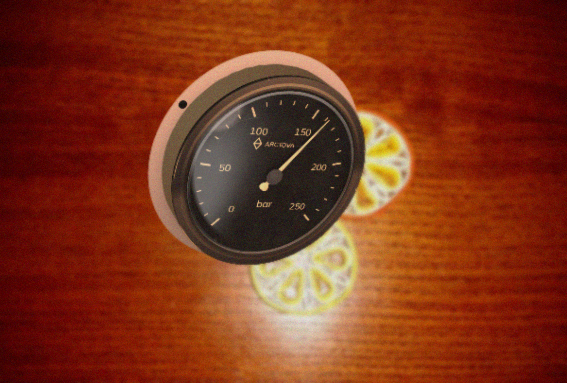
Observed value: 160 bar
